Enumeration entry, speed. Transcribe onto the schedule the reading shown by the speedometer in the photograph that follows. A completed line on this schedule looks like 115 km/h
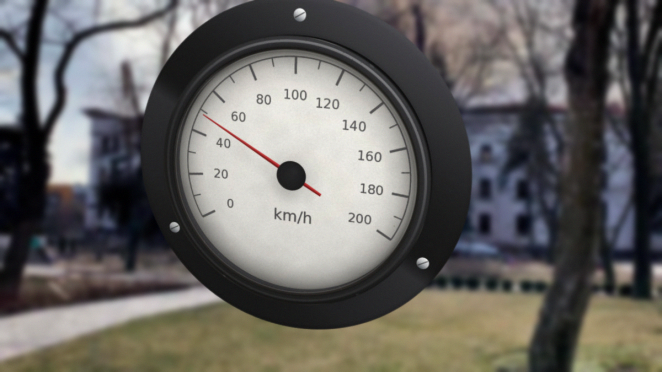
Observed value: 50 km/h
